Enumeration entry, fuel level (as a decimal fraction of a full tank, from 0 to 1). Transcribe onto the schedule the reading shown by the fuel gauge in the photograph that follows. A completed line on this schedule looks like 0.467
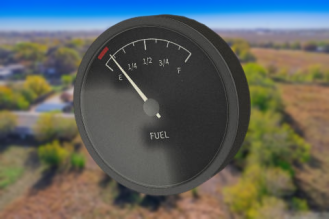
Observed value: 0.125
